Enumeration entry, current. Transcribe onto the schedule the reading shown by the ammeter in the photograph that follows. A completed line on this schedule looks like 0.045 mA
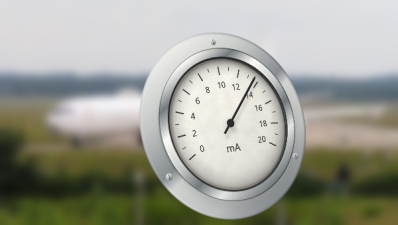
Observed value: 13.5 mA
